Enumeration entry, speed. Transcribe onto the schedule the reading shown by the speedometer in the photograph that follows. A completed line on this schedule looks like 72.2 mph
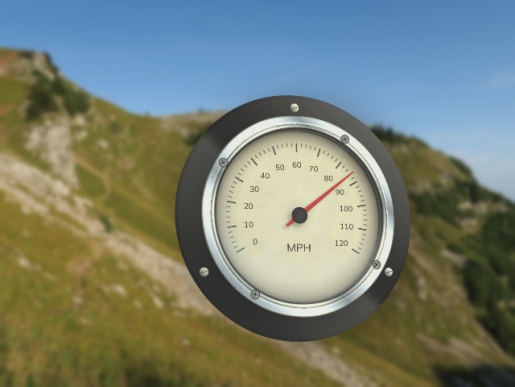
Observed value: 86 mph
